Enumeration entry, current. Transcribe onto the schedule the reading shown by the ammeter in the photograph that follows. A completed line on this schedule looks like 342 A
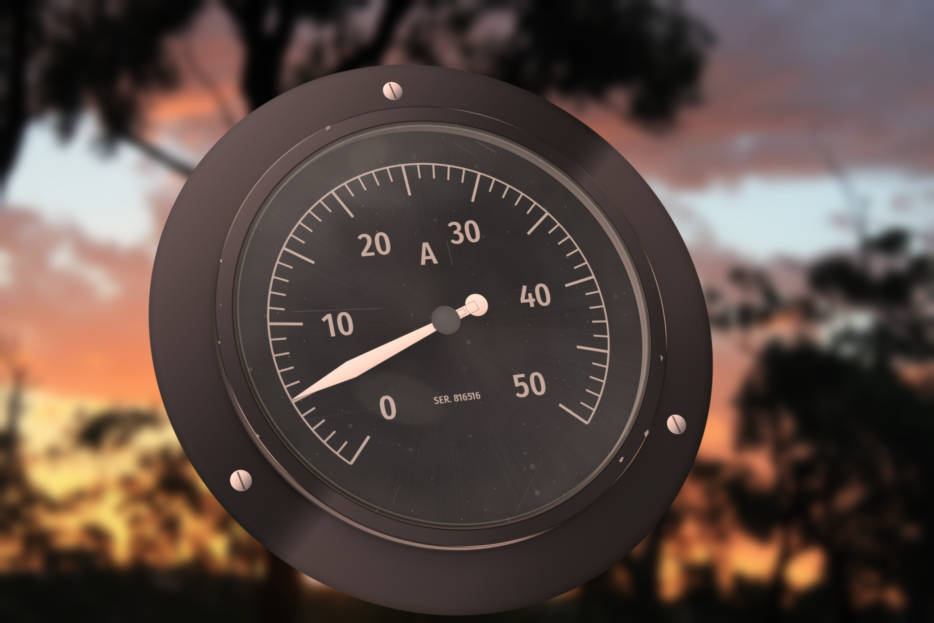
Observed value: 5 A
